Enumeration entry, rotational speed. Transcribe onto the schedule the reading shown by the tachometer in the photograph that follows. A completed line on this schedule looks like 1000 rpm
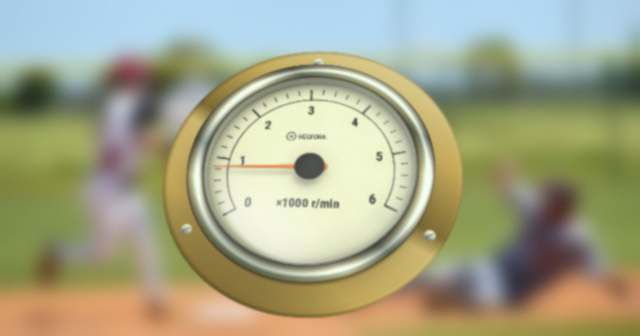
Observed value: 800 rpm
